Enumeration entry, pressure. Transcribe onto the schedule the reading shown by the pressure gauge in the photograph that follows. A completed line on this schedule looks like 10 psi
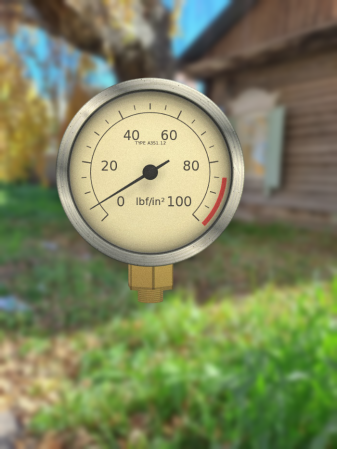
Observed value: 5 psi
